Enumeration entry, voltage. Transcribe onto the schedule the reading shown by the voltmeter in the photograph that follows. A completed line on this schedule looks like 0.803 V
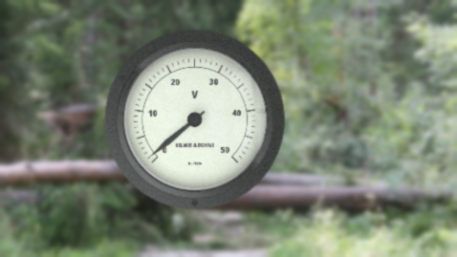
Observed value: 1 V
